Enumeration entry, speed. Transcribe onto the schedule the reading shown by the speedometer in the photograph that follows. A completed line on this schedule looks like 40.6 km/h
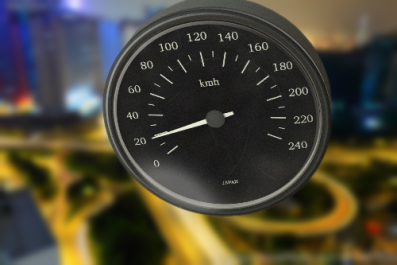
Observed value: 20 km/h
